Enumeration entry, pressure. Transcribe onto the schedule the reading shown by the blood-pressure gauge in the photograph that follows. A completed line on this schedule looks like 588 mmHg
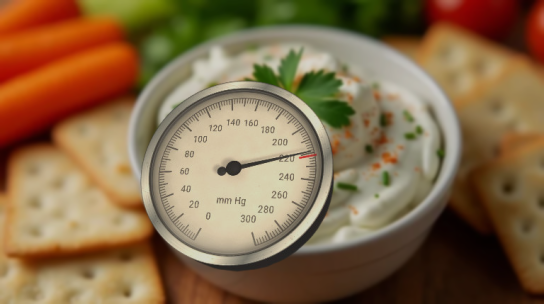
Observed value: 220 mmHg
